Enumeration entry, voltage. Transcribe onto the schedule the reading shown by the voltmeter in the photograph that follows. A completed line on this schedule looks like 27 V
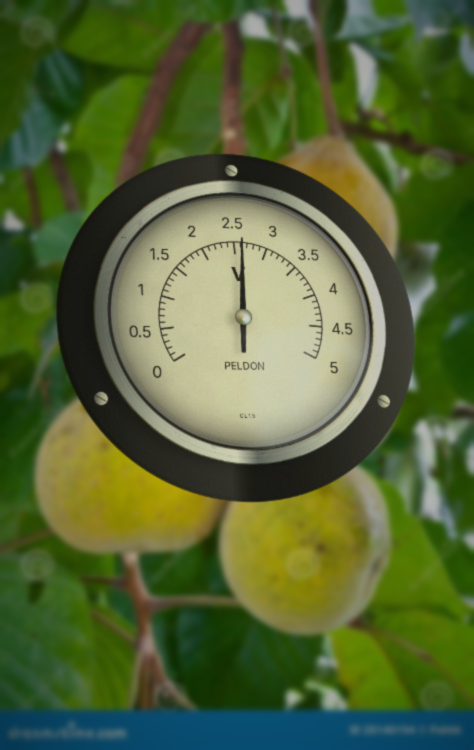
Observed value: 2.6 V
